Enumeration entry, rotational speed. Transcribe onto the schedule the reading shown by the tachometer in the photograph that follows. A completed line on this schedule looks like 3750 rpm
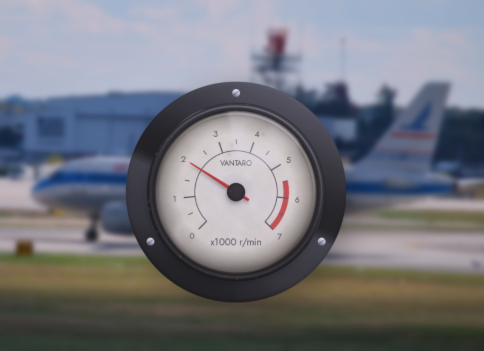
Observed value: 2000 rpm
